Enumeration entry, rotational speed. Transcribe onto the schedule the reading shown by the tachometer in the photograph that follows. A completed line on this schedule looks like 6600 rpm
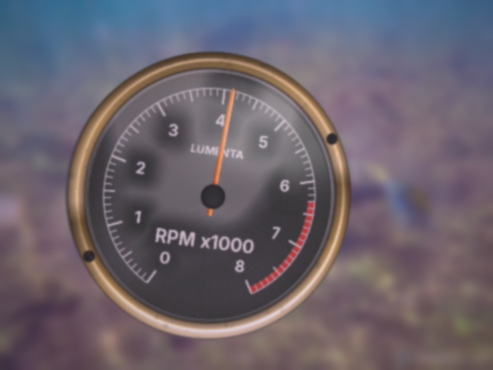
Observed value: 4100 rpm
